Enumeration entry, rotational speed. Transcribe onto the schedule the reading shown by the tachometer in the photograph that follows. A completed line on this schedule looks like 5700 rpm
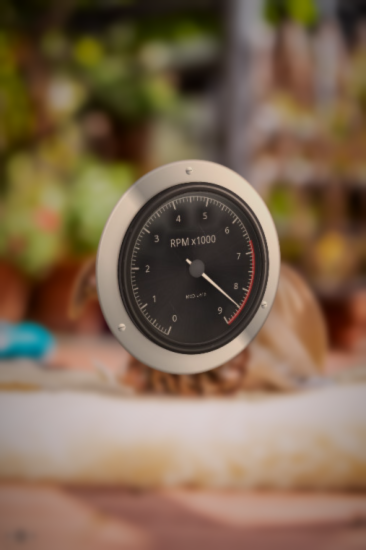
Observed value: 8500 rpm
